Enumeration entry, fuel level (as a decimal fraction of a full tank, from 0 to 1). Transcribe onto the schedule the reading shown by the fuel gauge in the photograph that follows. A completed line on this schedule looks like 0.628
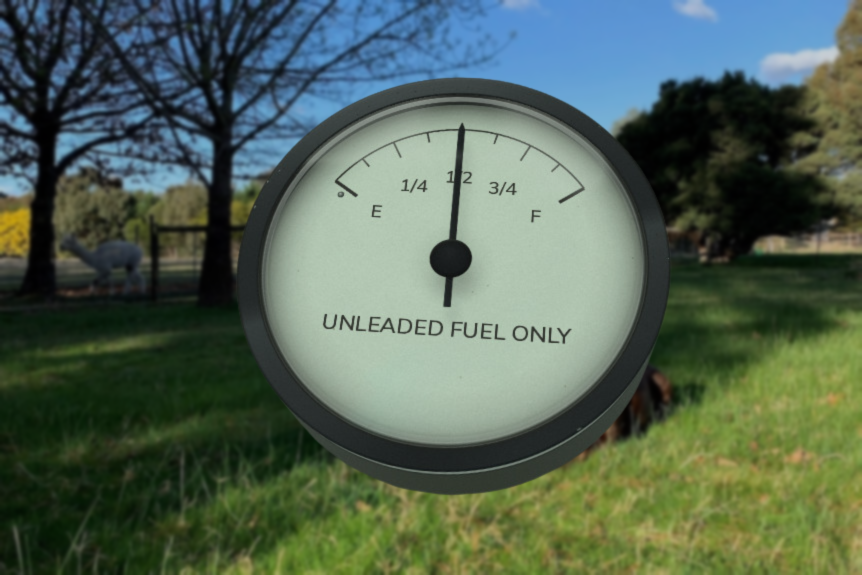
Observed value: 0.5
